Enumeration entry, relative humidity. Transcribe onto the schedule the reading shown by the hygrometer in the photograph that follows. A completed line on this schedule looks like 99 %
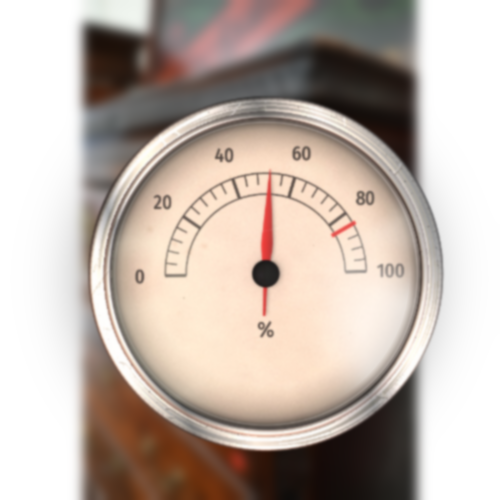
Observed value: 52 %
